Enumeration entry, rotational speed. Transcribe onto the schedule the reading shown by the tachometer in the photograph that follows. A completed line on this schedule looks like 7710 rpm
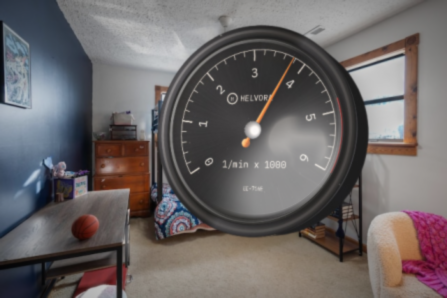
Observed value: 3800 rpm
